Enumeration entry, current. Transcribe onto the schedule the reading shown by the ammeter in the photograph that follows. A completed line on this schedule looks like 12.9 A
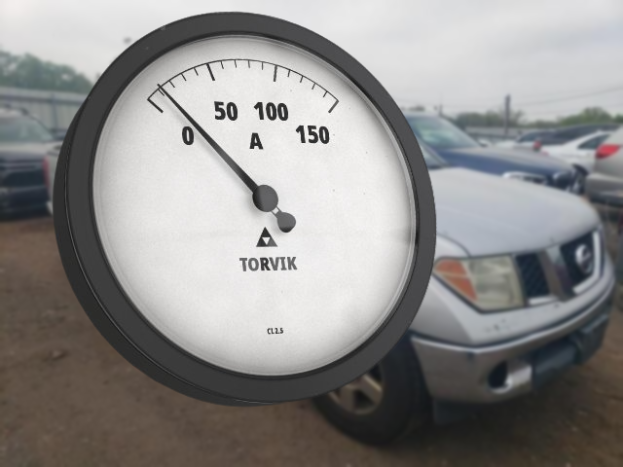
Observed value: 10 A
